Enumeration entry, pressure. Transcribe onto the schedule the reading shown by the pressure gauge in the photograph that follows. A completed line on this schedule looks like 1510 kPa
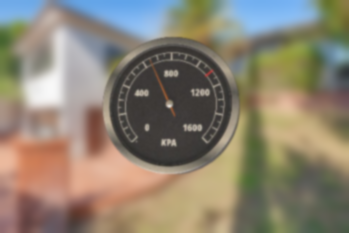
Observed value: 650 kPa
